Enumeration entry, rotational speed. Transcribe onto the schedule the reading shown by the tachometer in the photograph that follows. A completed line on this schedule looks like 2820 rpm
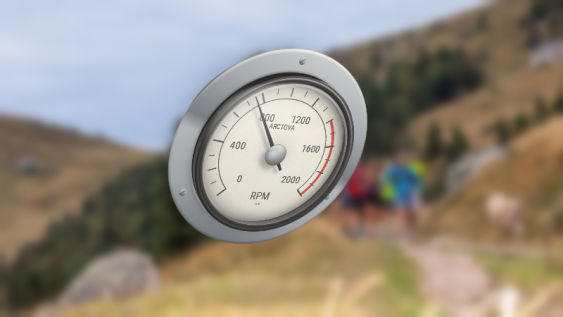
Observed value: 750 rpm
